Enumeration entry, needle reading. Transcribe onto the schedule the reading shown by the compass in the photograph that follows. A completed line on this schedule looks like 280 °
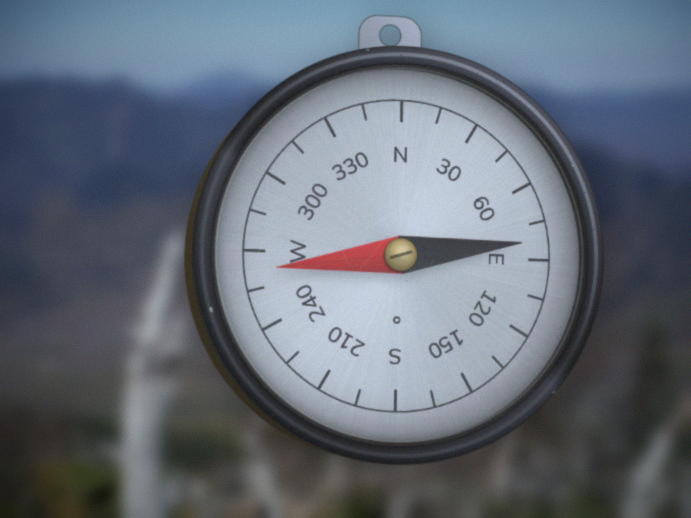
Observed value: 262.5 °
